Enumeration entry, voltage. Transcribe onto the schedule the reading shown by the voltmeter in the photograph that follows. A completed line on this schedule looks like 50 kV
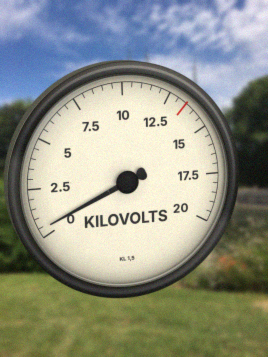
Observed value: 0.5 kV
